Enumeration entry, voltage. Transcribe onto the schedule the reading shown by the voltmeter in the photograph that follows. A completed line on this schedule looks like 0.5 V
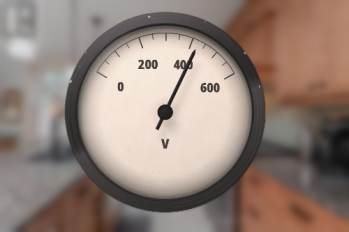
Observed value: 425 V
